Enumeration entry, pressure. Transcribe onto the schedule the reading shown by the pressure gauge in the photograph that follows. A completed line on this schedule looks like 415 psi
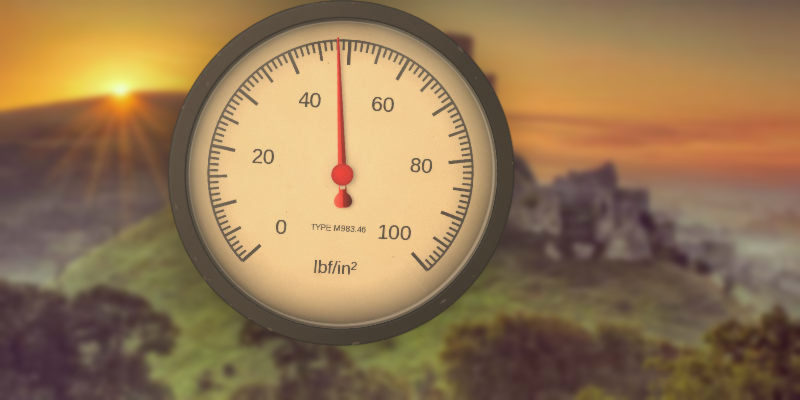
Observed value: 48 psi
